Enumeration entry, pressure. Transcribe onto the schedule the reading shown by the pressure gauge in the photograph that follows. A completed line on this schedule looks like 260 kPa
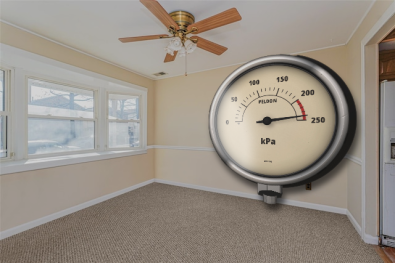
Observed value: 240 kPa
